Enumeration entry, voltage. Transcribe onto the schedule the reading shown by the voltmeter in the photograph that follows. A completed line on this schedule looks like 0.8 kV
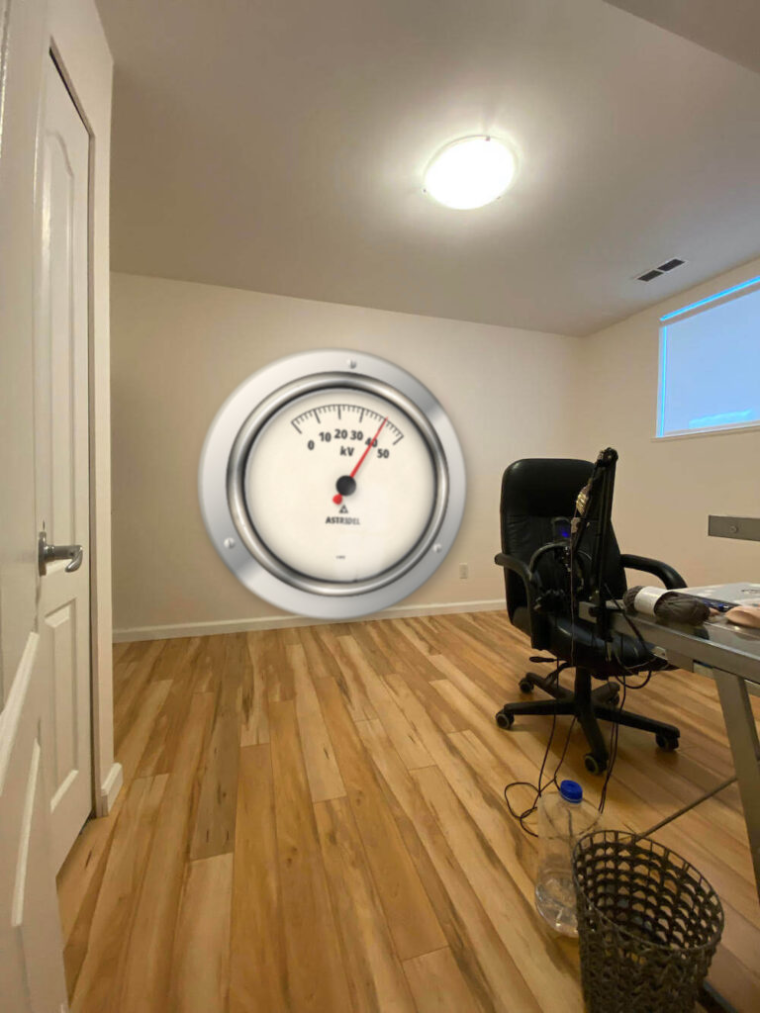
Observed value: 40 kV
